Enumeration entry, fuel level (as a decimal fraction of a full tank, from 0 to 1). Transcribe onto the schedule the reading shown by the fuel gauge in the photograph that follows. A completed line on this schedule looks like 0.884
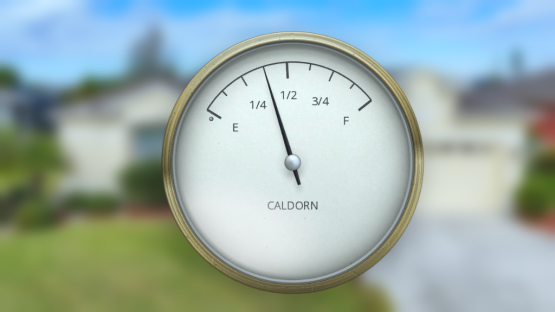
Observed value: 0.375
